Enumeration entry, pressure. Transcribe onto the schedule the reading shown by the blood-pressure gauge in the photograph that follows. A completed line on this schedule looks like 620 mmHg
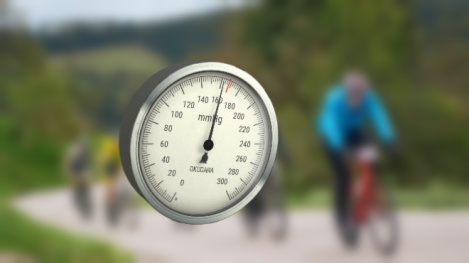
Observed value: 160 mmHg
